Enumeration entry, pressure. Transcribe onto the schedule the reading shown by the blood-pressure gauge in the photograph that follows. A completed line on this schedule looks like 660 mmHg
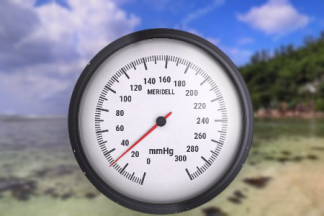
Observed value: 30 mmHg
